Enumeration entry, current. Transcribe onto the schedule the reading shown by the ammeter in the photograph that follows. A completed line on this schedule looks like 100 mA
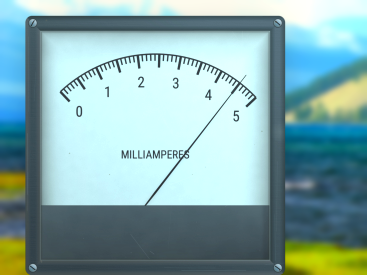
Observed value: 4.5 mA
